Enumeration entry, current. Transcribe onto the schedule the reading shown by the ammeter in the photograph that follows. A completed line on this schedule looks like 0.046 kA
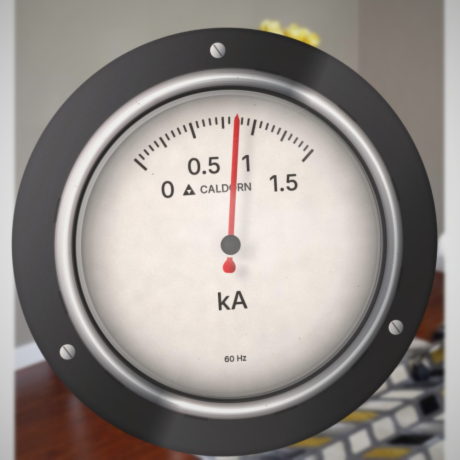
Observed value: 0.85 kA
